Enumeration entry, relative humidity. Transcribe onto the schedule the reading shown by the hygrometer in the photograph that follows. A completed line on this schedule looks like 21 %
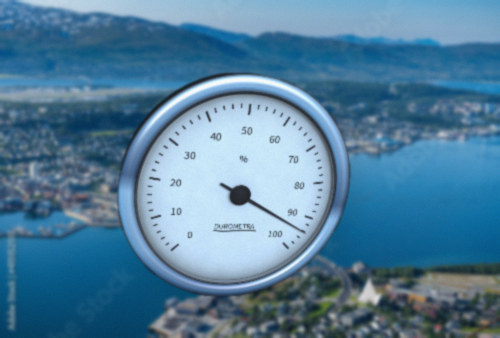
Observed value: 94 %
